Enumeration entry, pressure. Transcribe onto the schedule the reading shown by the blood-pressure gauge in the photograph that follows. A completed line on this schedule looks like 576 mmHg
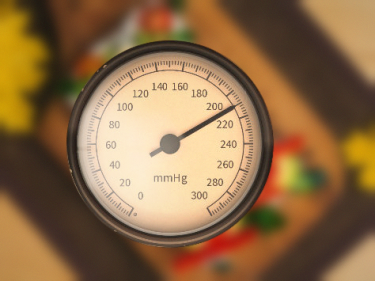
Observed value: 210 mmHg
